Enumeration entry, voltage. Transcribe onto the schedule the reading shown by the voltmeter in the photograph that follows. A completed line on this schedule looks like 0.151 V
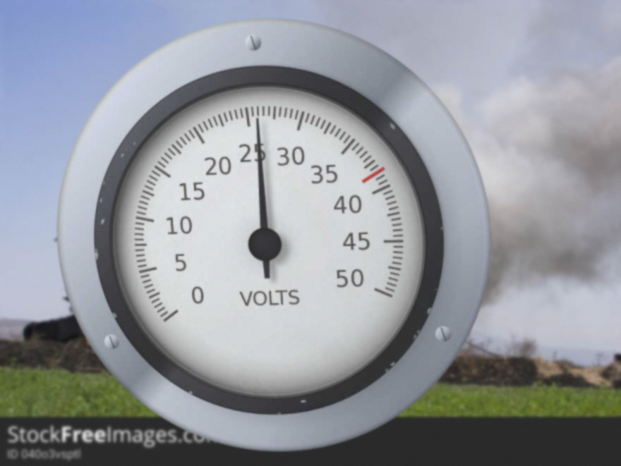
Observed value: 26 V
